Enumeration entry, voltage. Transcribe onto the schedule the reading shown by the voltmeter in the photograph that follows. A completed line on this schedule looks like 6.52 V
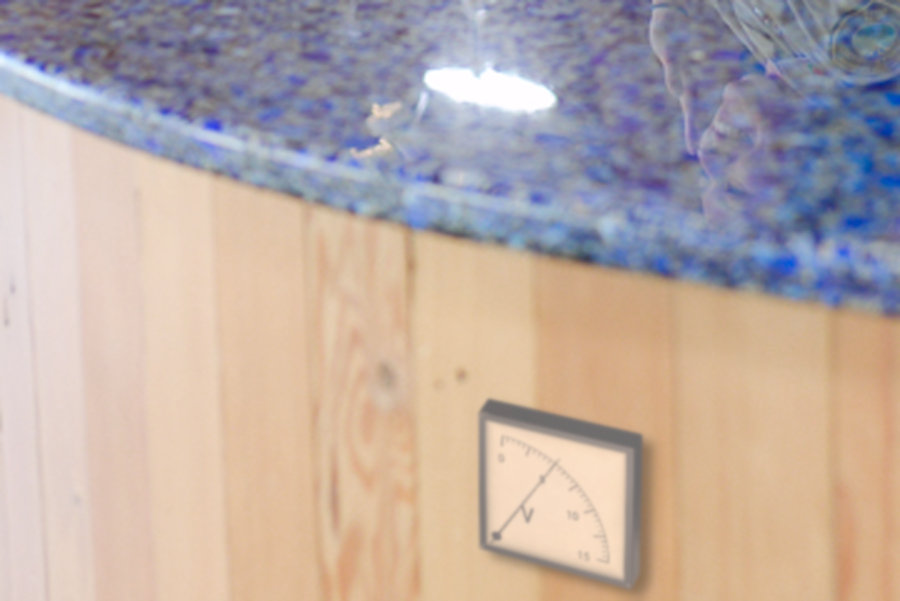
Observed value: 5 V
